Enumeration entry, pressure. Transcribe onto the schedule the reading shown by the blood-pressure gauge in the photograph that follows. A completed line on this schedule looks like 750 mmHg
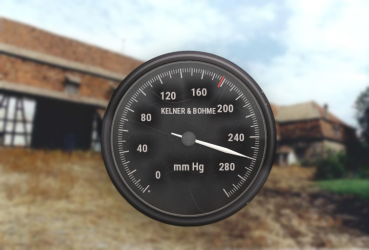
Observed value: 260 mmHg
